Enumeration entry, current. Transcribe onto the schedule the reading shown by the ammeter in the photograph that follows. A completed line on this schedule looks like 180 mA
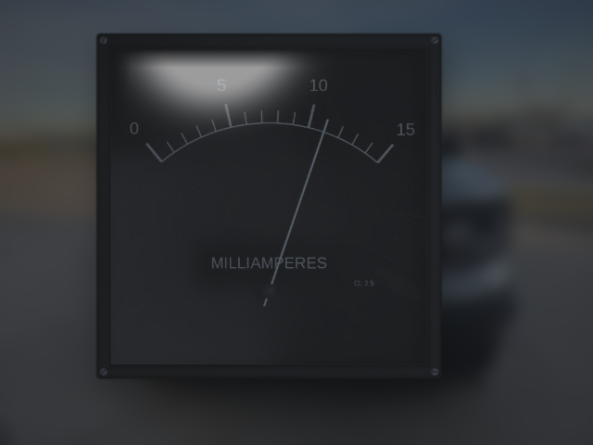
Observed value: 11 mA
